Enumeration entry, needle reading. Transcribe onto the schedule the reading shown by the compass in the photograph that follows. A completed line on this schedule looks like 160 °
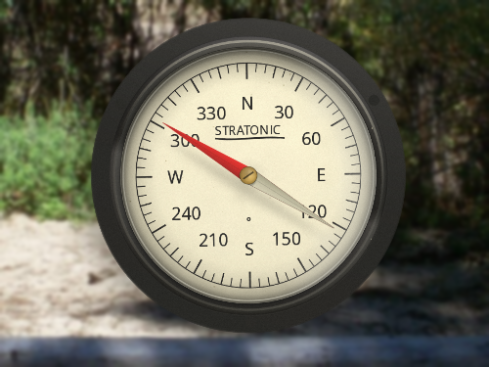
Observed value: 302.5 °
